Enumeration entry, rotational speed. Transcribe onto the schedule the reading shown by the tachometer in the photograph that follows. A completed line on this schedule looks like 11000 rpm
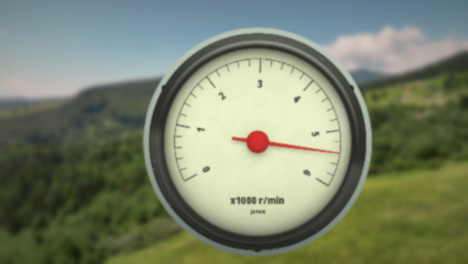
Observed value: 5400 rpm
